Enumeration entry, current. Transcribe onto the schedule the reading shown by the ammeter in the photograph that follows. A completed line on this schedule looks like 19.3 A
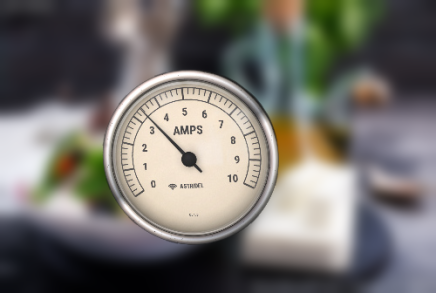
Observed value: 3.4 A
